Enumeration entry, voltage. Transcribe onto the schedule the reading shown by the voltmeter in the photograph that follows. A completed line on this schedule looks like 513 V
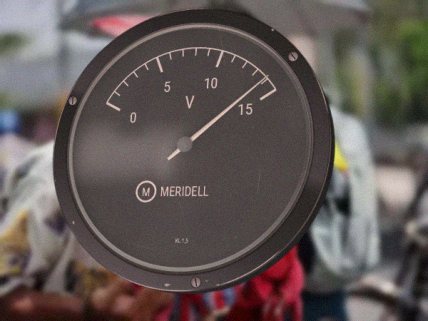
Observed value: 14 V
